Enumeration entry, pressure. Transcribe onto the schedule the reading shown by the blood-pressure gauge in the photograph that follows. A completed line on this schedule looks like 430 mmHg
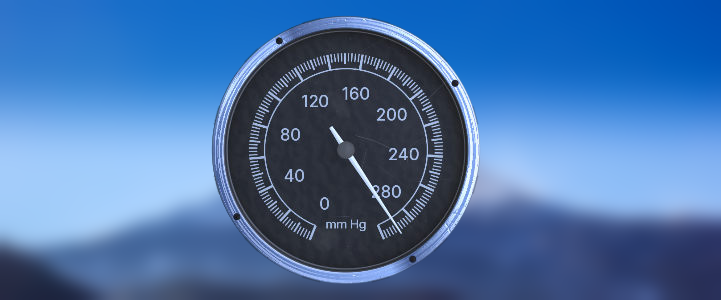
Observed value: 290 mmHg
